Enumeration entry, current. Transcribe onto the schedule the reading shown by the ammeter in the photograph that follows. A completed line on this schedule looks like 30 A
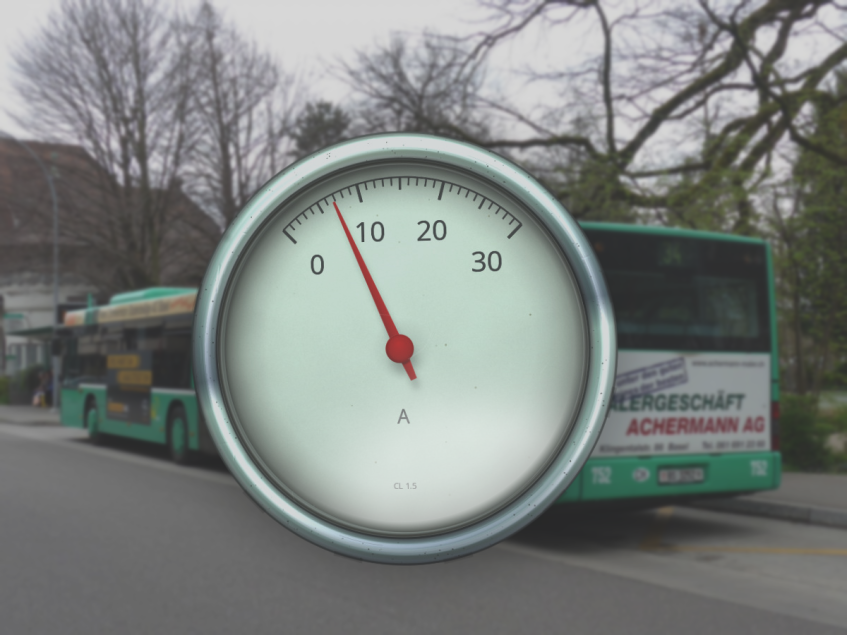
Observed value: 7 A
